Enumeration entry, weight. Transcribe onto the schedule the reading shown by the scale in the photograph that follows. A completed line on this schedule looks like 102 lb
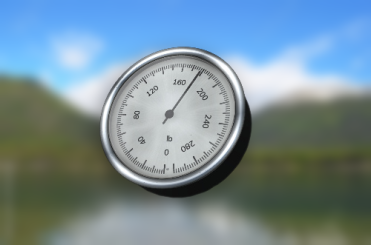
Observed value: 180 lb
